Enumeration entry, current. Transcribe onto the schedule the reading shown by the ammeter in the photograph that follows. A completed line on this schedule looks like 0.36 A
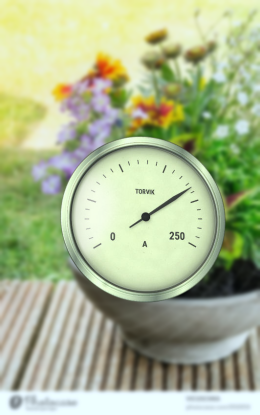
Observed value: 185 A
